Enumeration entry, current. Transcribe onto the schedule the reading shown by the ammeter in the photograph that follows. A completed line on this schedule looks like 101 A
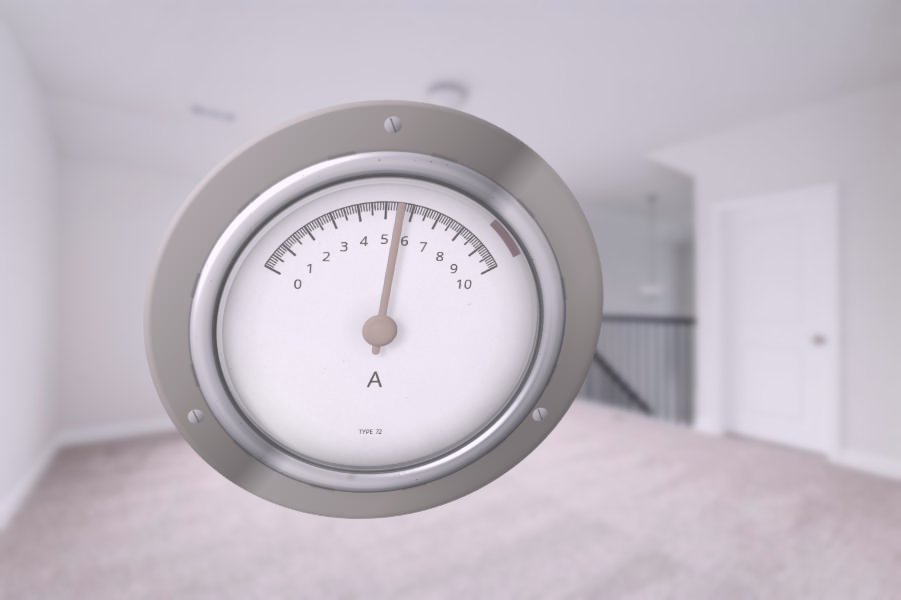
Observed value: 5.5 A
